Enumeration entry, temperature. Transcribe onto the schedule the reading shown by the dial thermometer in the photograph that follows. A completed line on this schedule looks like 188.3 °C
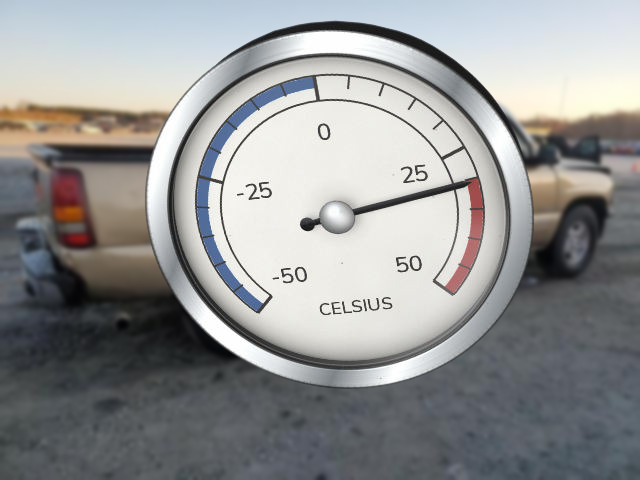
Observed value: 30 °C
